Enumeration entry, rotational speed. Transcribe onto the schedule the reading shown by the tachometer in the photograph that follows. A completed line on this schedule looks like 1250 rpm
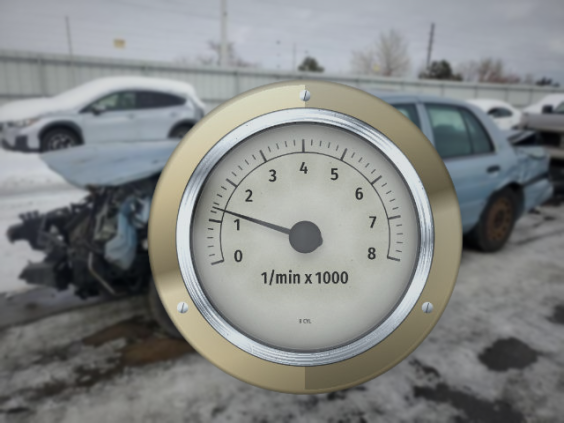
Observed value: 1300 rpm
